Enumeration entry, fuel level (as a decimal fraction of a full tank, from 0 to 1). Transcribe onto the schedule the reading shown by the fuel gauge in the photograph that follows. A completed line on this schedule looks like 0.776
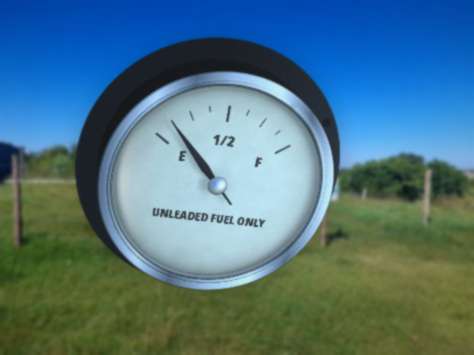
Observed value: 0.125
